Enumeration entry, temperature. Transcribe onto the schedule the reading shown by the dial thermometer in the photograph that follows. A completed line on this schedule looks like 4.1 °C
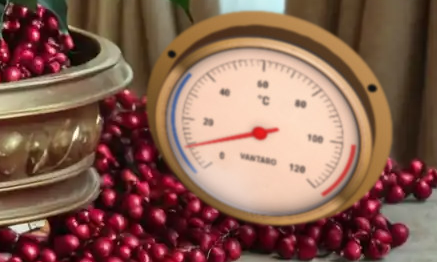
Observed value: 10 °C
